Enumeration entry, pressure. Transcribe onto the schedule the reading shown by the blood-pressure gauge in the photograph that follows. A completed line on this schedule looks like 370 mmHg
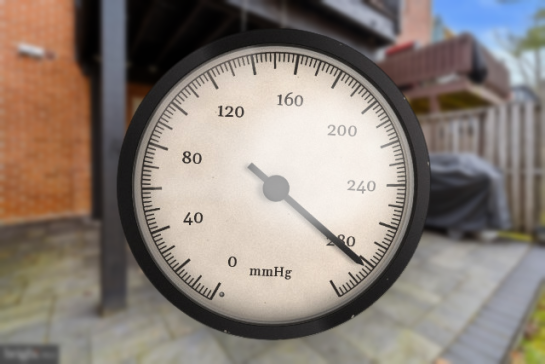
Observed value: 282 mmHg
